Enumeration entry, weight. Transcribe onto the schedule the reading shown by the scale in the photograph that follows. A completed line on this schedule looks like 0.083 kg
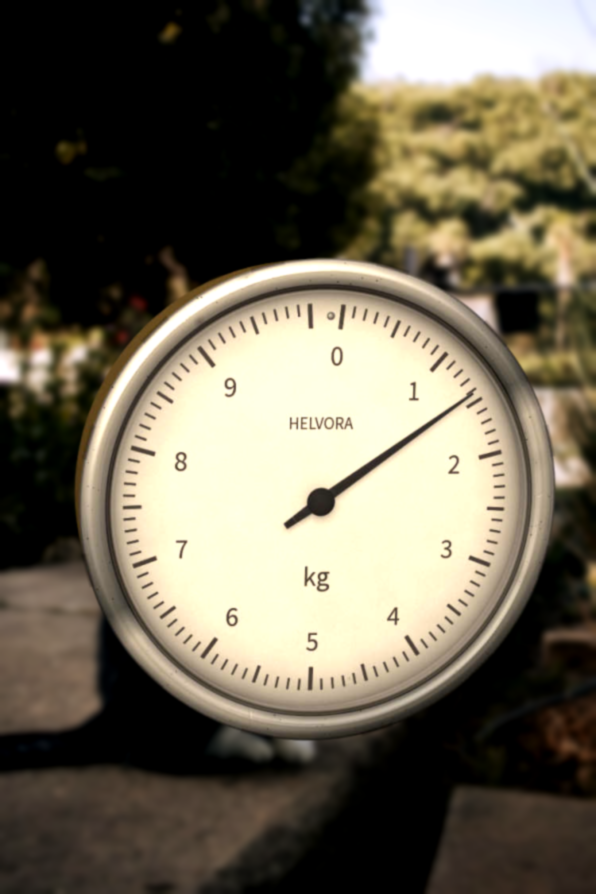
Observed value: 1.4 kg
